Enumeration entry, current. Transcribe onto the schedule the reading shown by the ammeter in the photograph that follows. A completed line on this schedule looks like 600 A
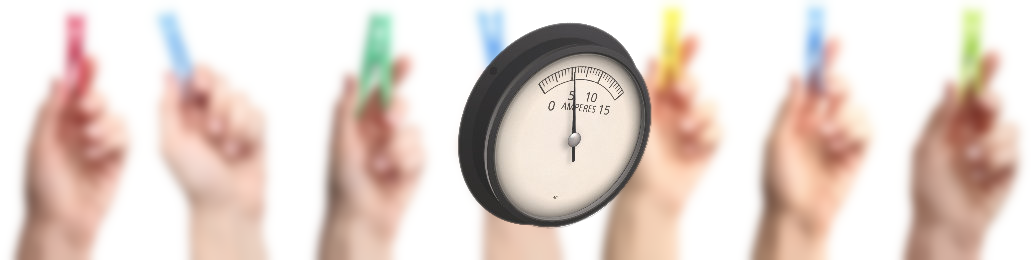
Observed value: 5 A
